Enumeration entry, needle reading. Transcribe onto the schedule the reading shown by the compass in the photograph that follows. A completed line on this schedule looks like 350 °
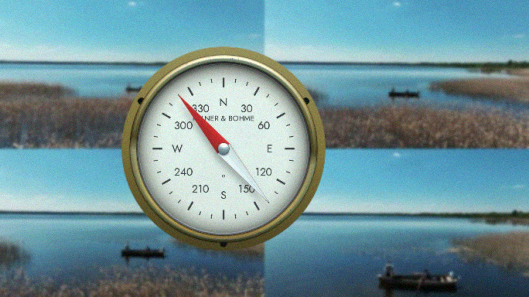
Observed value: 320 °
